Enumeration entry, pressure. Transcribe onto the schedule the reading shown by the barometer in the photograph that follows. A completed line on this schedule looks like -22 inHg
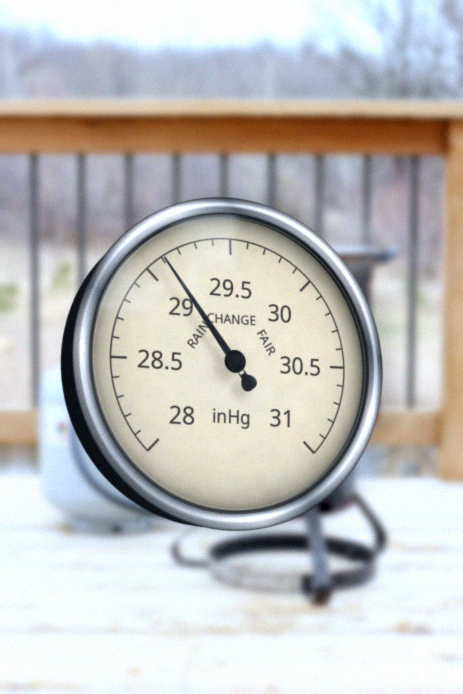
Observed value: 29.1 inHg
